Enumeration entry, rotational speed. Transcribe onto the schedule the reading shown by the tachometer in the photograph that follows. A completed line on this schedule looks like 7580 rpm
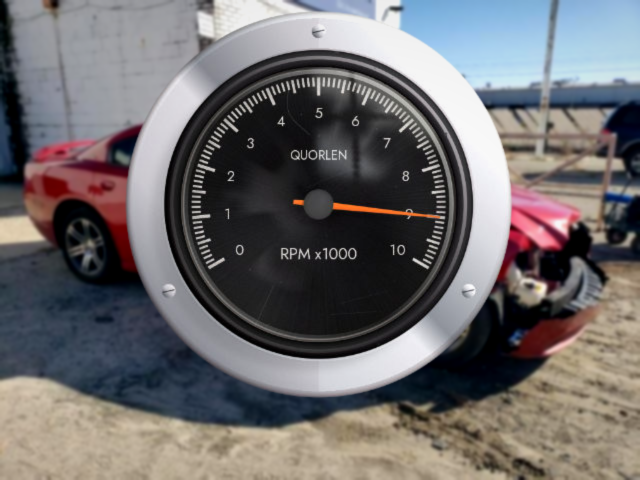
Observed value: 9000 rpm
